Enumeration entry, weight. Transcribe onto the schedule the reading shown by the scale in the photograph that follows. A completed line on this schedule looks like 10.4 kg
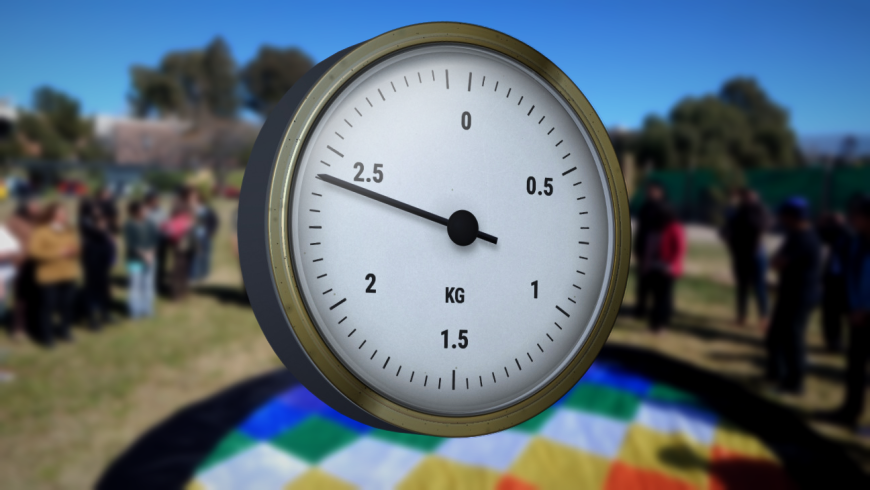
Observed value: 2.4 kg
